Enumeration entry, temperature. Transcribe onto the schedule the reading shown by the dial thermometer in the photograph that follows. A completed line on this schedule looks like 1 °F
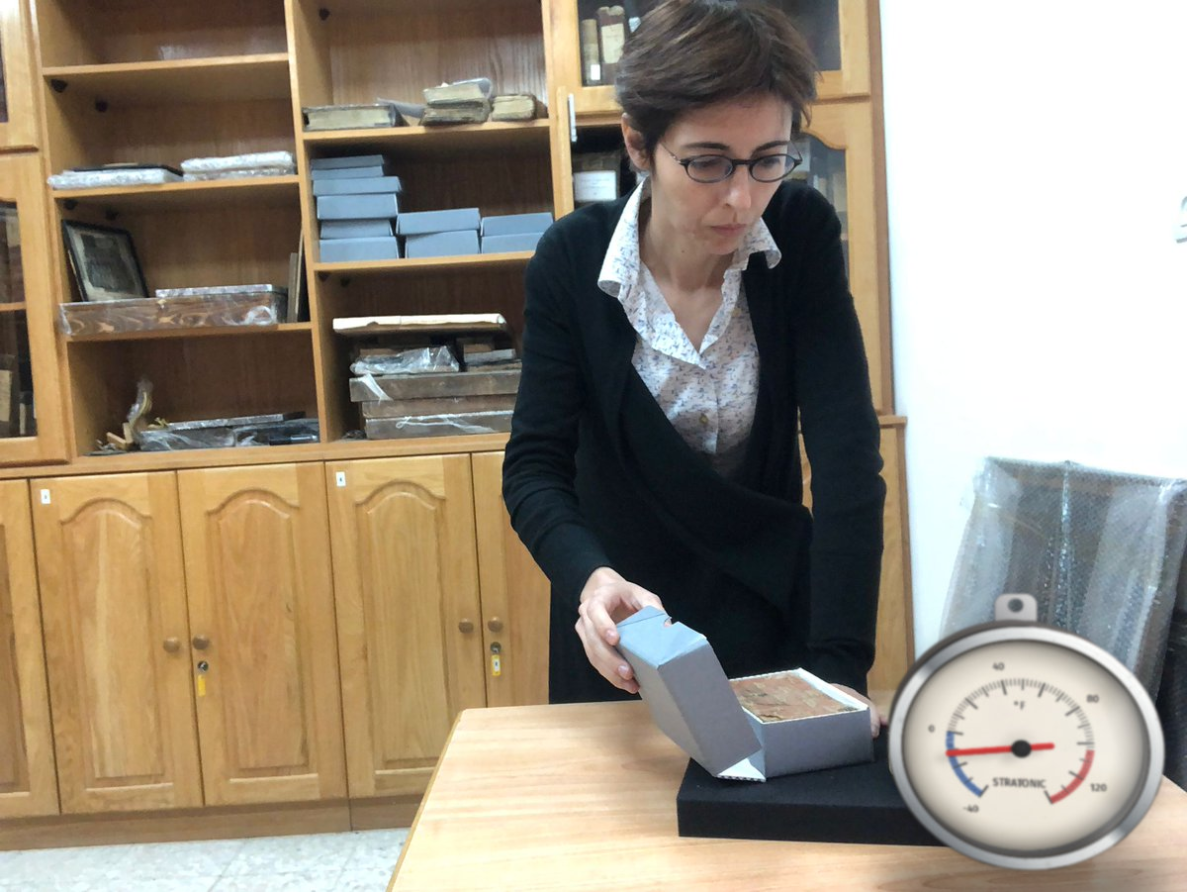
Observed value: -10 °F
